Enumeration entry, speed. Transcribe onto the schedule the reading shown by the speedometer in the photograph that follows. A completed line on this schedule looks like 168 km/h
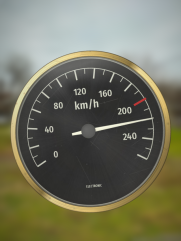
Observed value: 220 km/h
